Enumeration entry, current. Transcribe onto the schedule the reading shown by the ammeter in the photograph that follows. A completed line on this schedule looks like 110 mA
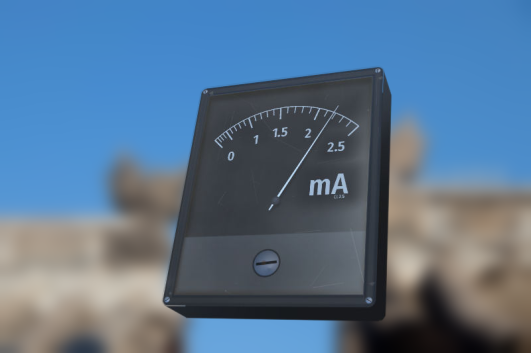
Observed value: 2.2 mA
